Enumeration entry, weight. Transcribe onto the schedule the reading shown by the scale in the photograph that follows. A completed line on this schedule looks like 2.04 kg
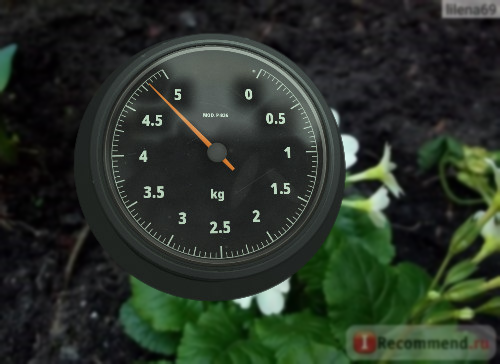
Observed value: 4.8 kg
